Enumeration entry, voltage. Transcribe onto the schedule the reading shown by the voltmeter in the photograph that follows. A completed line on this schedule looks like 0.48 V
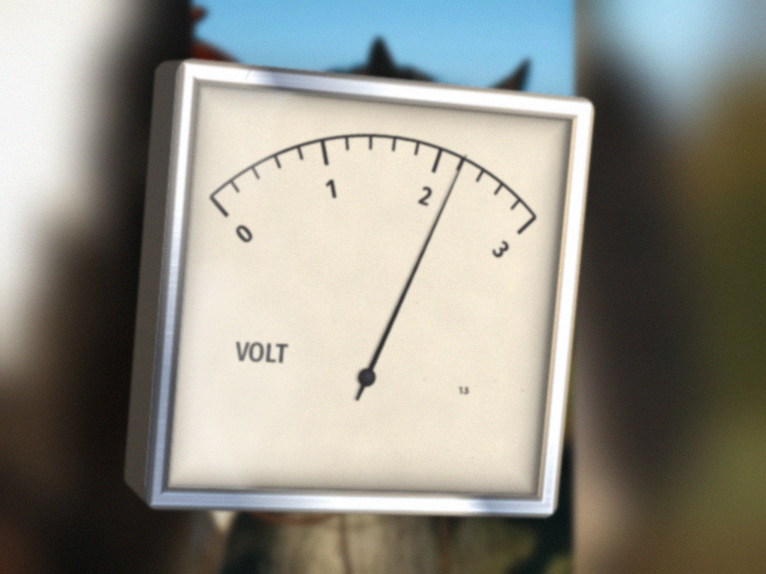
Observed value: 2.2 V
